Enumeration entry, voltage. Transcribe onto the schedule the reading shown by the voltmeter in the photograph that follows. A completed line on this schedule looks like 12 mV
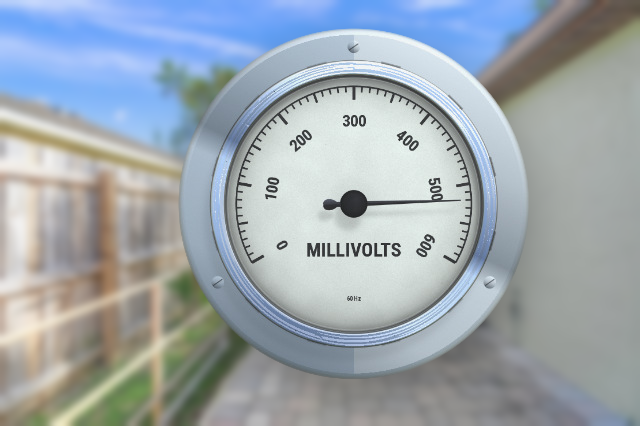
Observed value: 520 mV
